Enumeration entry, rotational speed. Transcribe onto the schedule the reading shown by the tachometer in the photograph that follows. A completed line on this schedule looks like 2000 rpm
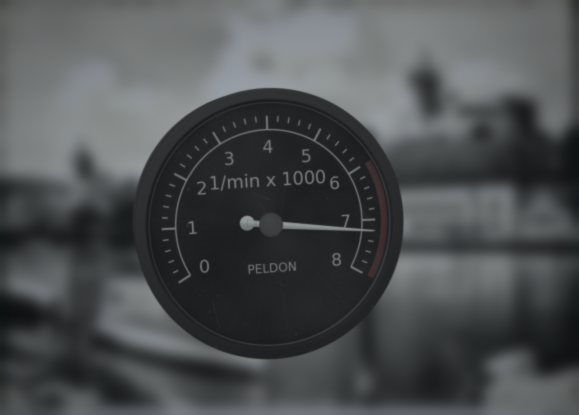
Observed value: 7200 rpm
